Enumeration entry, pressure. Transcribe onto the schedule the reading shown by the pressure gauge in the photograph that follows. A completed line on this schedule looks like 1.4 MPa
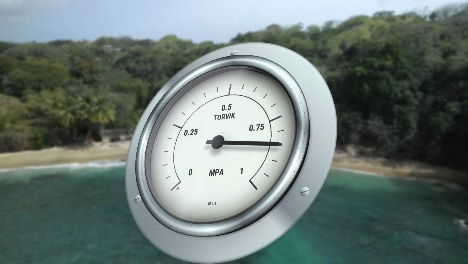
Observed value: 0.85 MPa
